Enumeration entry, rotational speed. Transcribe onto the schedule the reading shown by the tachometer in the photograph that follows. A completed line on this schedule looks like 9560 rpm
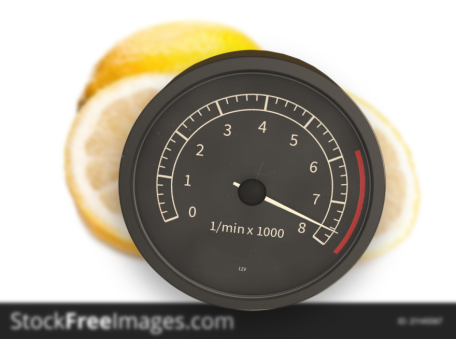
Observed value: 7600 rpm
